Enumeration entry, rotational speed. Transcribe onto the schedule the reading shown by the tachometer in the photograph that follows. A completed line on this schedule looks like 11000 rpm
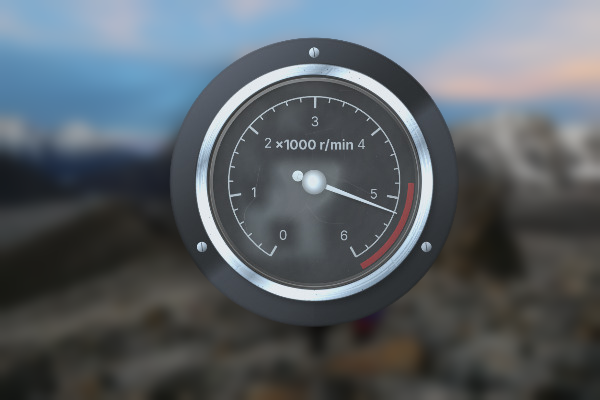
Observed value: 5200 rpm
